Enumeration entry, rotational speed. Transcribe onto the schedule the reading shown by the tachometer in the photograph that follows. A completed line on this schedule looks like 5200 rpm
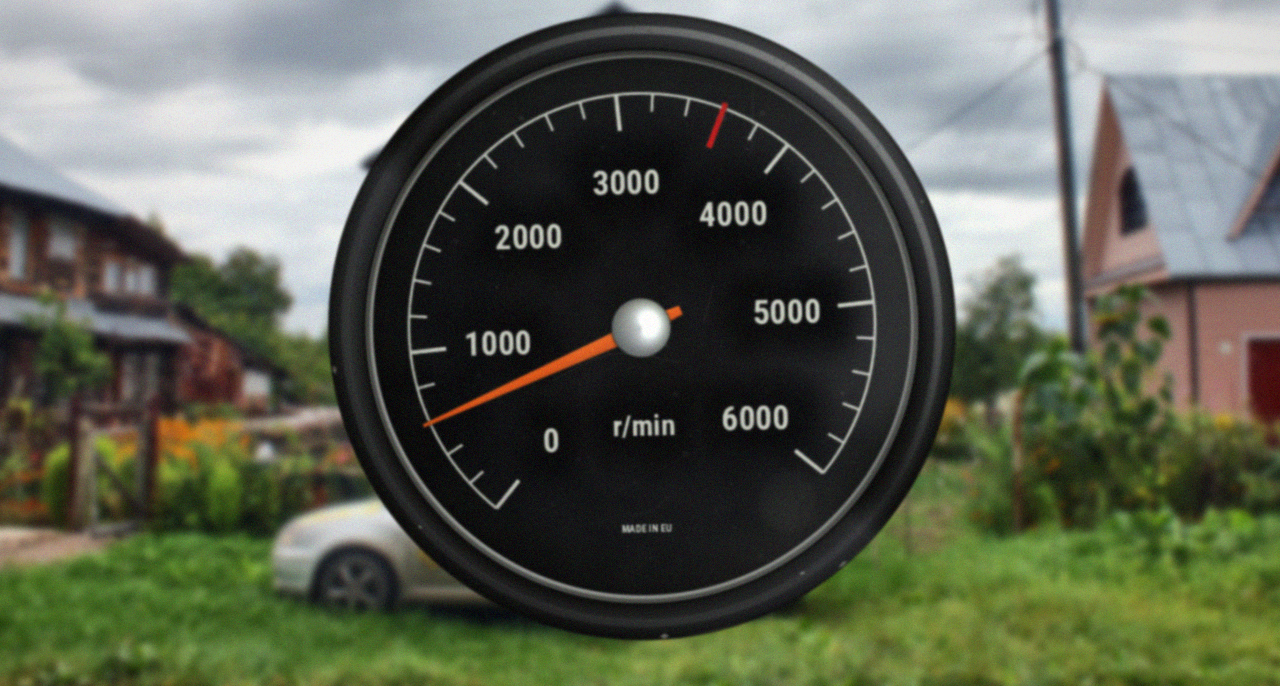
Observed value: 600 rpm
